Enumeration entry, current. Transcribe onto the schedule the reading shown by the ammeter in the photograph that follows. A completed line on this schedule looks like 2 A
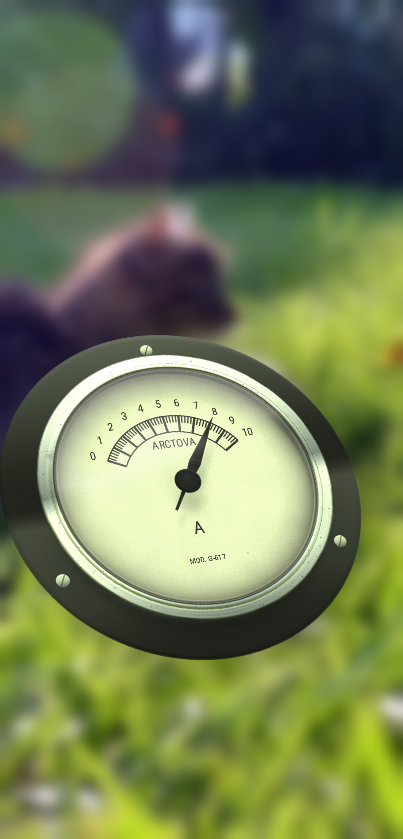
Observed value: 8 A
